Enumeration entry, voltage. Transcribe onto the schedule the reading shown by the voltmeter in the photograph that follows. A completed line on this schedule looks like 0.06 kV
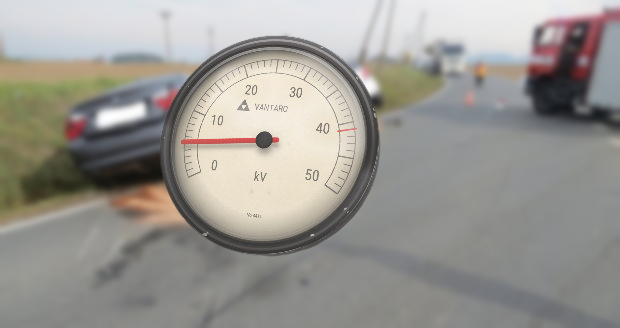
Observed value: 5 kV
